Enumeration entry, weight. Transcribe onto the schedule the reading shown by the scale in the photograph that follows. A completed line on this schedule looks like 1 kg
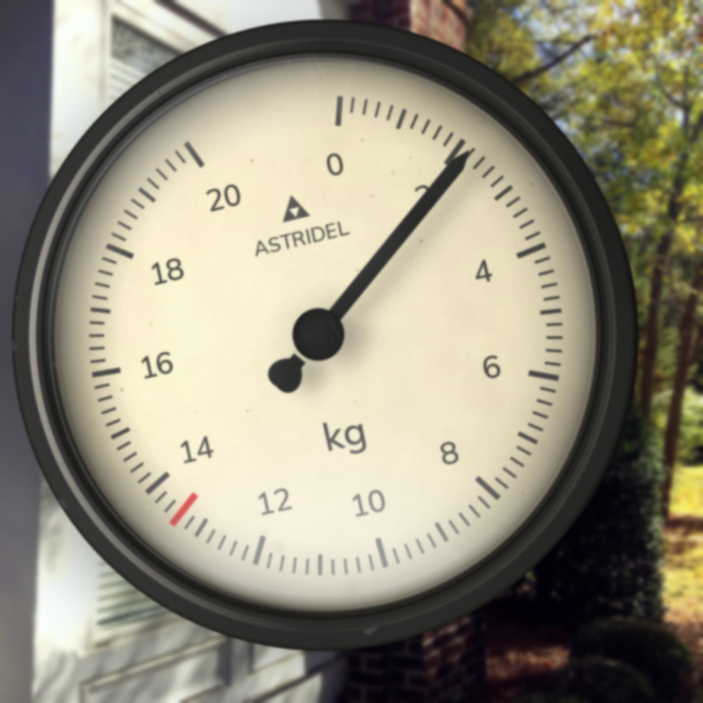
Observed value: 2.2 kg
